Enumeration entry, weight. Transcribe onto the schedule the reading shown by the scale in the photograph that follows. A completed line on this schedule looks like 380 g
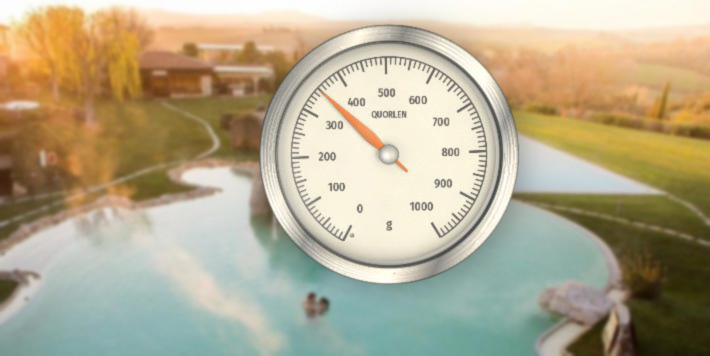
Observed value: 350 g
